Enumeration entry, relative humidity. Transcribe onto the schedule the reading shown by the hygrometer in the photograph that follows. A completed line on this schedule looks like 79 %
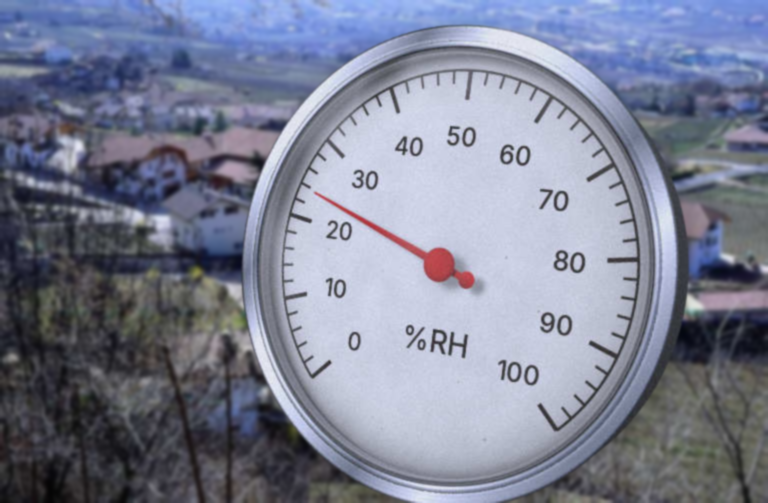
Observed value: 24 %
